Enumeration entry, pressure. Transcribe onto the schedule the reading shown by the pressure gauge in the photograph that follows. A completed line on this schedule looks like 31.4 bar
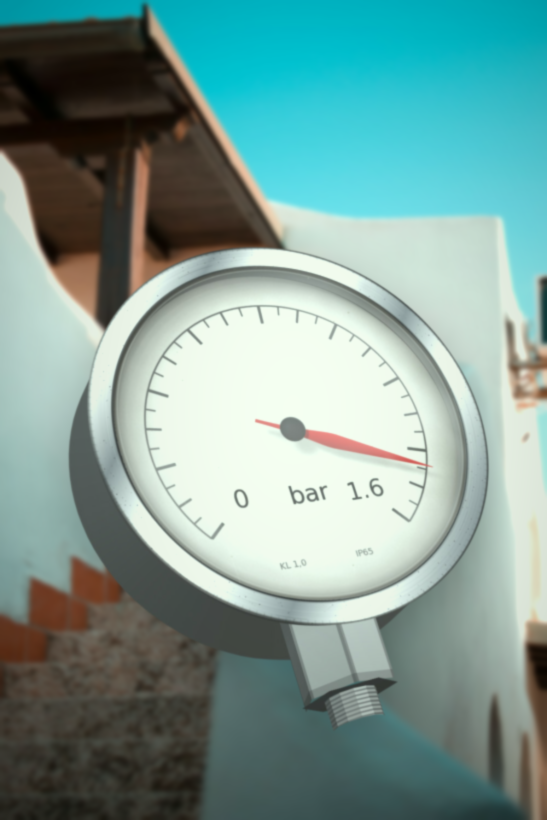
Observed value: 1.45 bar
